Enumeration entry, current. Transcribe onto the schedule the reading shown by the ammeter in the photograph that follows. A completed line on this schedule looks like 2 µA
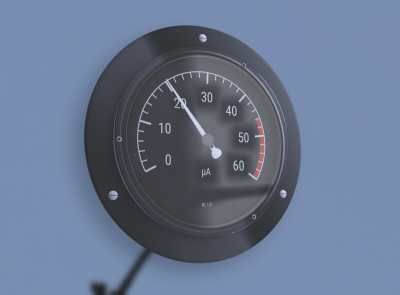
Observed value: 20 µA
